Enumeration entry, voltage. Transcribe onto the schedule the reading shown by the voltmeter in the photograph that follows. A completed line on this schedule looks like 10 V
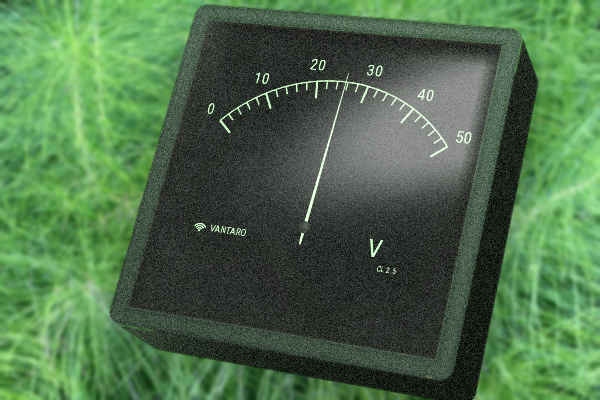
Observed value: 26 V
